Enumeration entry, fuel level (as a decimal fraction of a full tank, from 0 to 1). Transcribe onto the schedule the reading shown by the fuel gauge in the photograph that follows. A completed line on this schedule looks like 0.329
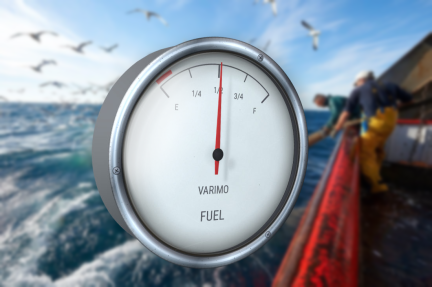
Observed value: 0.5
